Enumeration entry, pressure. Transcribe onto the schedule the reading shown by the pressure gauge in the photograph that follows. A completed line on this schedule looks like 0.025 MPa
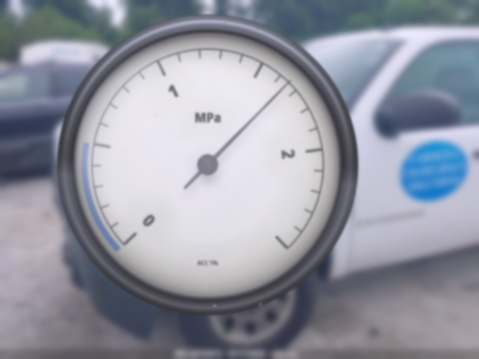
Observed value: 1.65 MPa
